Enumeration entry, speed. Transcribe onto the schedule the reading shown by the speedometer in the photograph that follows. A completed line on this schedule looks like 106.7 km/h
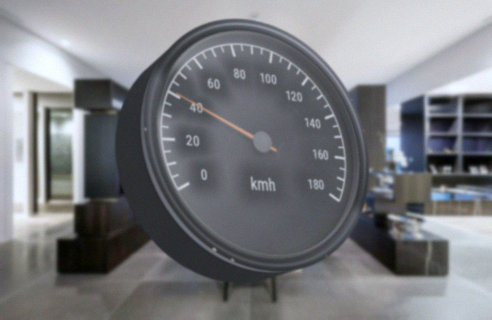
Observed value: 40 km/h
